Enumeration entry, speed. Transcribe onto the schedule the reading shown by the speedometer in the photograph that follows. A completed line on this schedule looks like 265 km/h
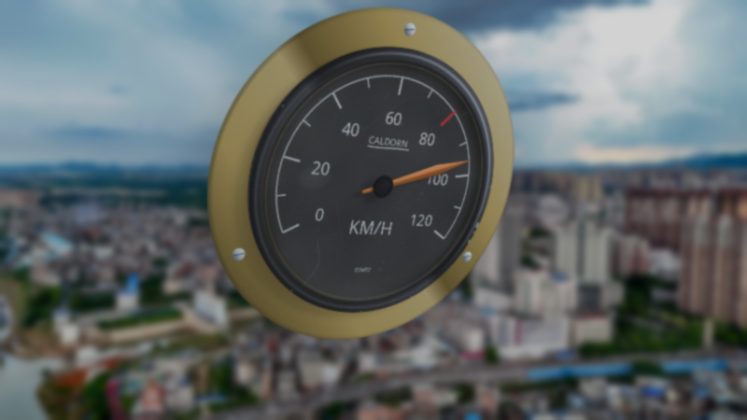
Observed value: 95 km/h
